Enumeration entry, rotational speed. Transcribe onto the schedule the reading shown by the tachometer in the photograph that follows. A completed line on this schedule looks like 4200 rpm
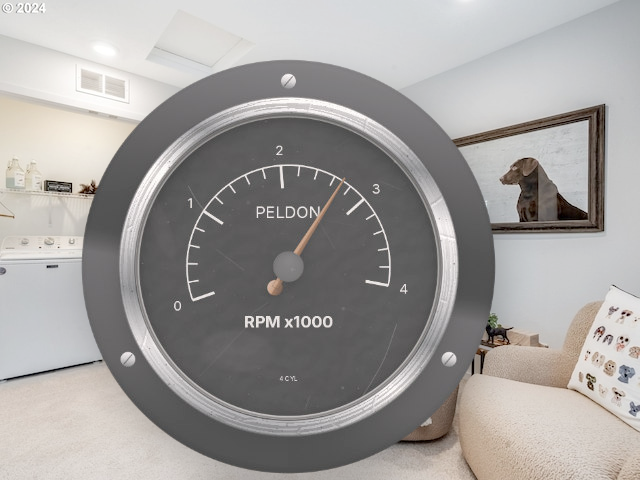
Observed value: 2700 rpm
